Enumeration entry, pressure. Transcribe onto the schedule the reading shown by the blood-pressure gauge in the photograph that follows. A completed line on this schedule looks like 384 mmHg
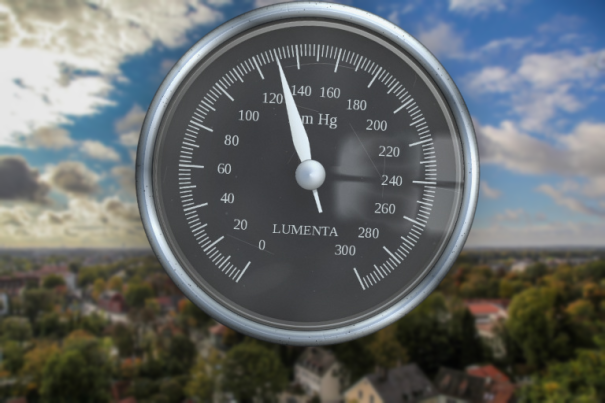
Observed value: 130 mmHg
